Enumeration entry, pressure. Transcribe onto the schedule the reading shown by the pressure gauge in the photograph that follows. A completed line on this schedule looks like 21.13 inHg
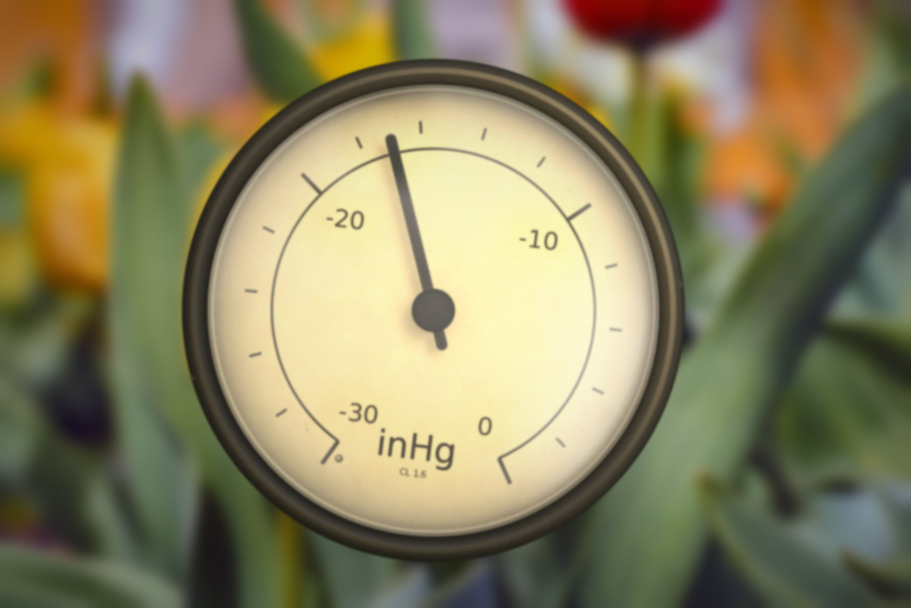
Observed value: -17 inHg
